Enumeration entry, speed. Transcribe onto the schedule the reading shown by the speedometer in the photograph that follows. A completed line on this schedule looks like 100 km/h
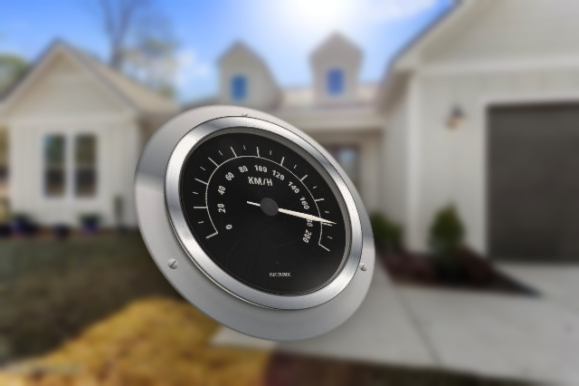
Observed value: 180 km/h
